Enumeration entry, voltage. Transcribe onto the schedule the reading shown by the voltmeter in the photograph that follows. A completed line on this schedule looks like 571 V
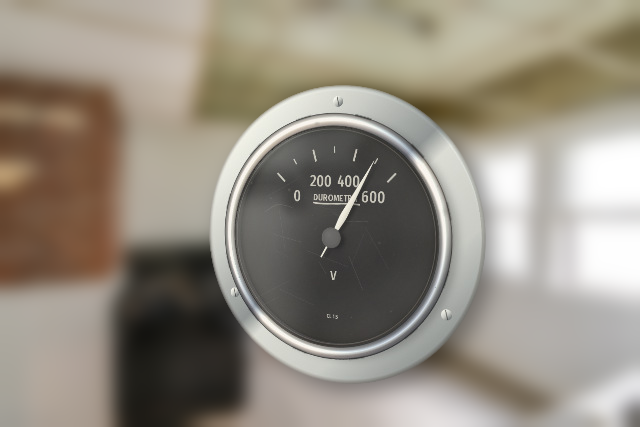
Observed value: 500 V
